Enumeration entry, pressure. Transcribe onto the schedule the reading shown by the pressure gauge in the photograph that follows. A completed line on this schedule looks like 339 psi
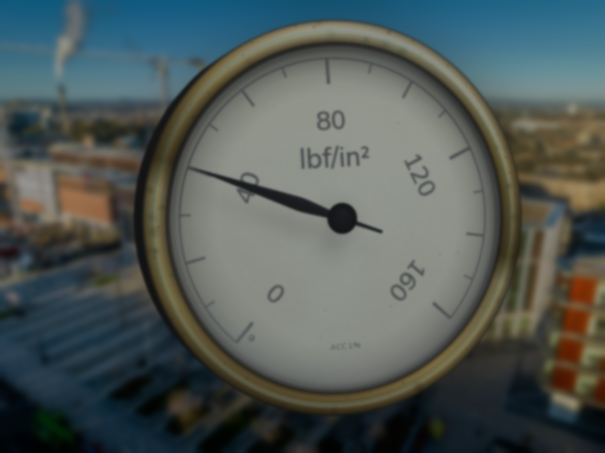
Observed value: 40 psi
